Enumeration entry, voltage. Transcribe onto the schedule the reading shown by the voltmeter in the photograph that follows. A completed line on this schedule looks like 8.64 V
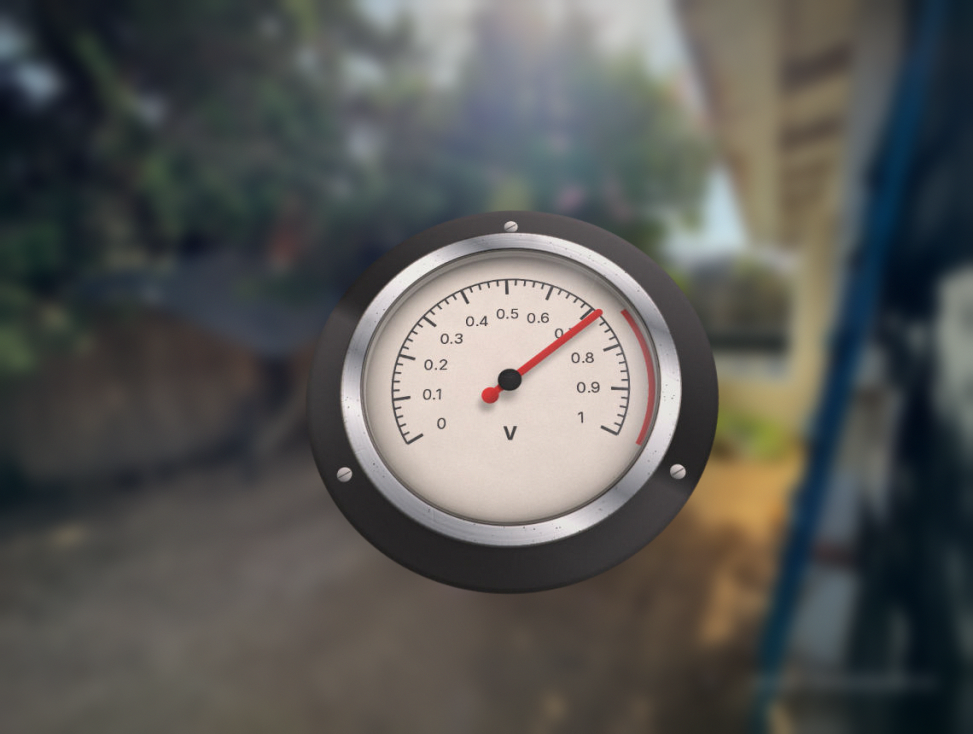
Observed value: 0.72 V
